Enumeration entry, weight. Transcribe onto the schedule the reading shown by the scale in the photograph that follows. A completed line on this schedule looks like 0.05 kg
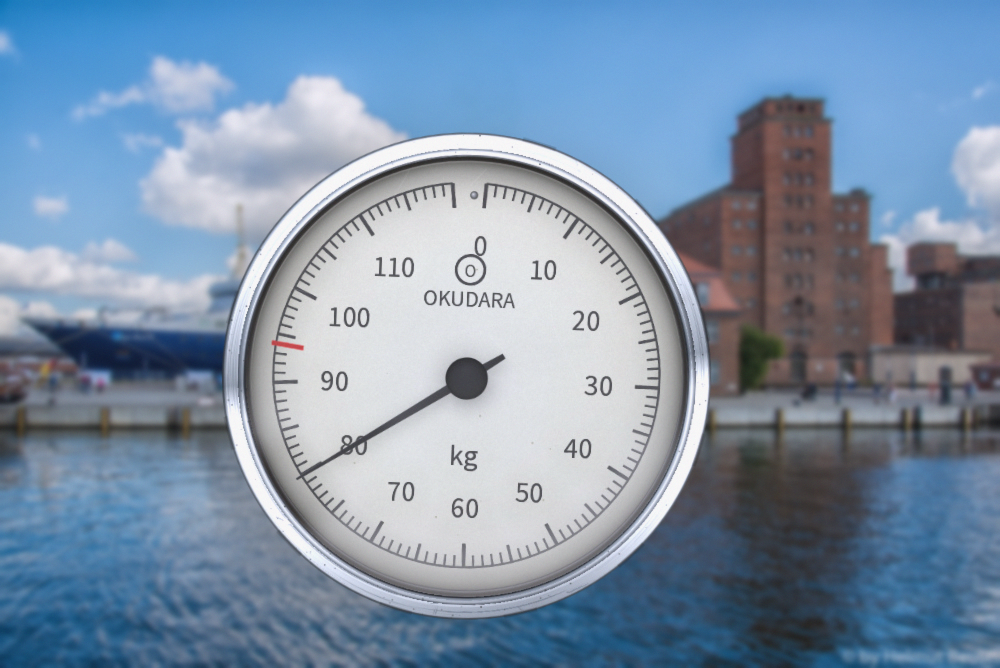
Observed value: 80 kg
